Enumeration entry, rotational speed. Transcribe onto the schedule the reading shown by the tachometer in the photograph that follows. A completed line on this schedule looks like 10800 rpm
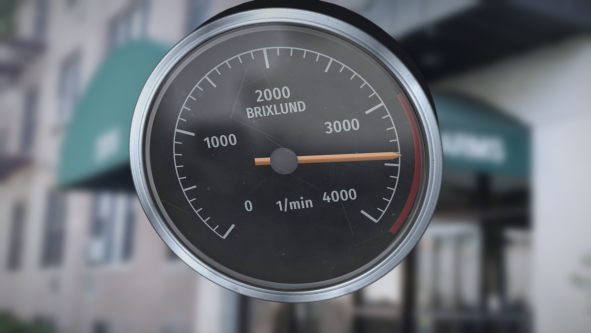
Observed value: 3400 rpm
